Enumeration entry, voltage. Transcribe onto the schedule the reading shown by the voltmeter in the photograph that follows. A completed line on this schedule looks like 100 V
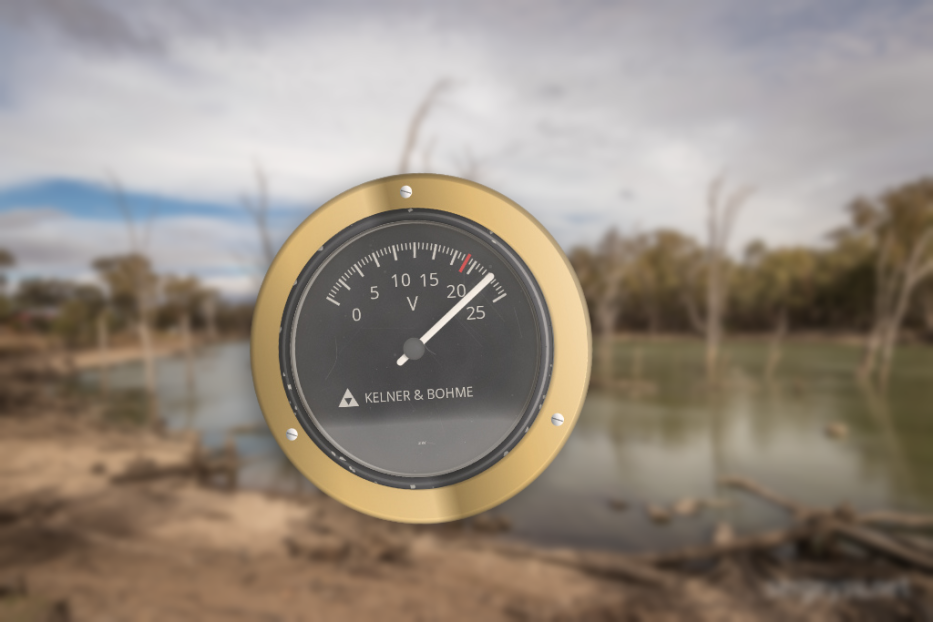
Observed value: 22.5 V
